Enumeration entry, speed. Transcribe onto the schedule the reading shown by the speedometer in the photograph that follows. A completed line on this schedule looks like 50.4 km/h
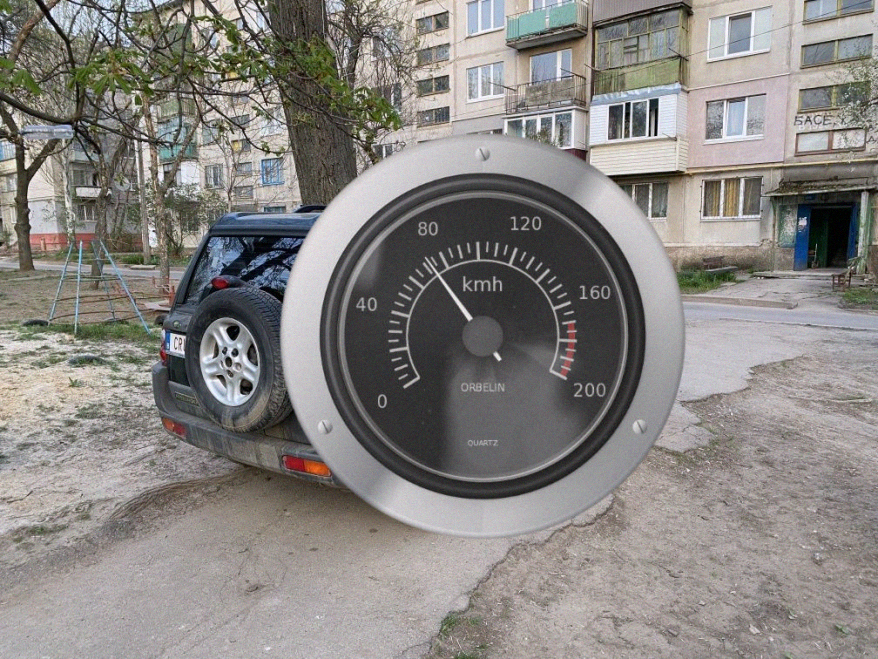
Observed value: 72.5 km/h
